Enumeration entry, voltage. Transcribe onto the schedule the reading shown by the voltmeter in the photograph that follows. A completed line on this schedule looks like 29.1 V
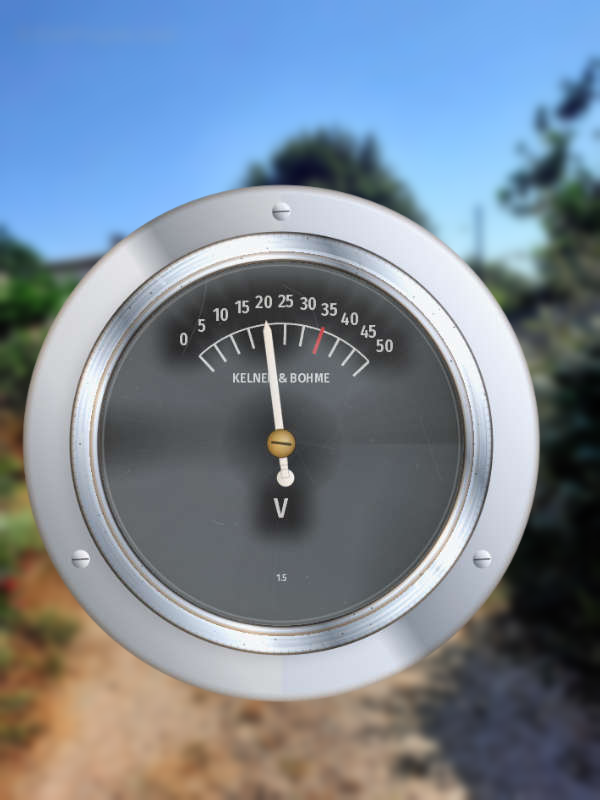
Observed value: 20 V
